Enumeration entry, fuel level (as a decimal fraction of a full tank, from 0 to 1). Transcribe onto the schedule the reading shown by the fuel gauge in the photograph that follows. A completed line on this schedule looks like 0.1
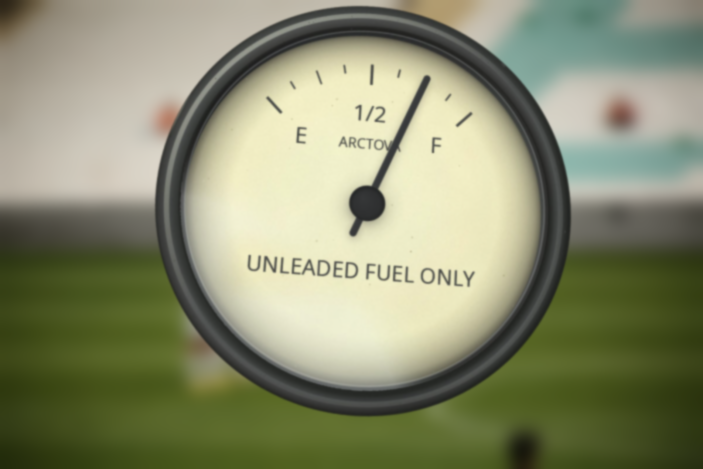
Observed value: 0.75
